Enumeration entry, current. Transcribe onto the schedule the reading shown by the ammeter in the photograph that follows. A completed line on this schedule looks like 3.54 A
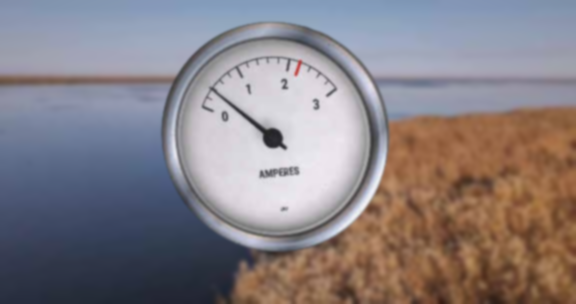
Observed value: 0.4 A
